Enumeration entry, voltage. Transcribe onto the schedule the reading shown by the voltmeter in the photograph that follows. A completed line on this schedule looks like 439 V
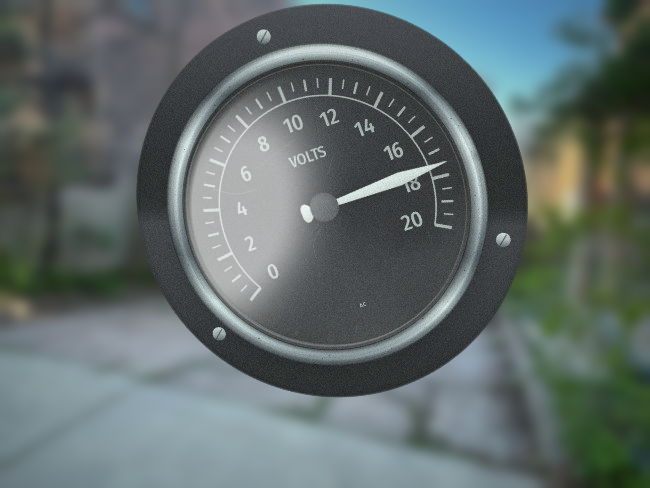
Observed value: 17.5 V
